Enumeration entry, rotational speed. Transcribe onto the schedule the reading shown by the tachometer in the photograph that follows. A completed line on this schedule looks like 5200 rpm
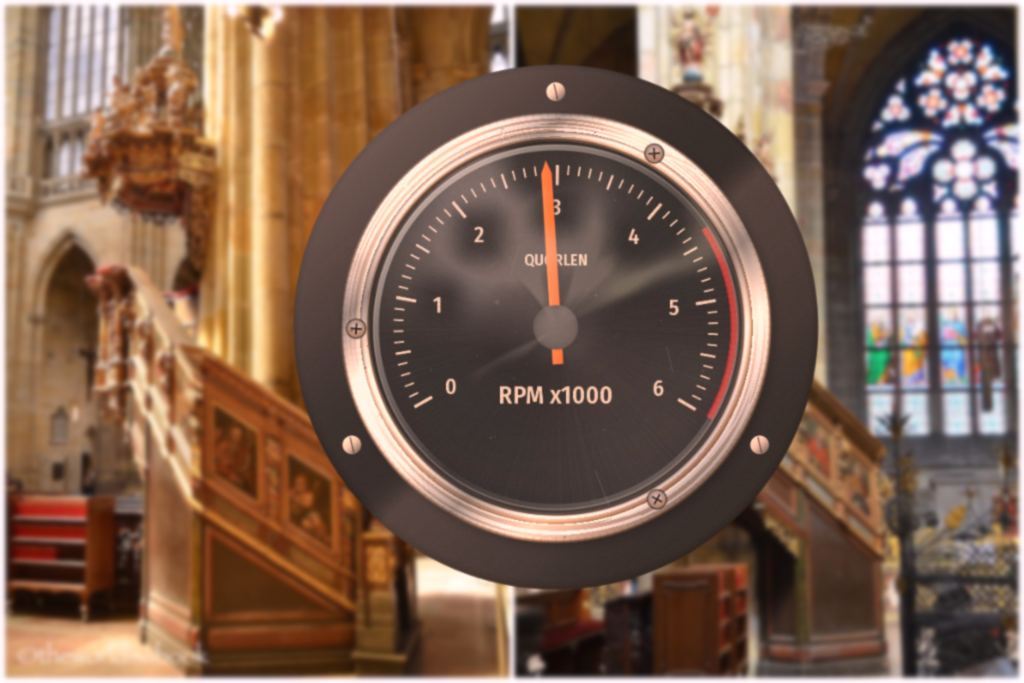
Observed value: 2900 rpm
